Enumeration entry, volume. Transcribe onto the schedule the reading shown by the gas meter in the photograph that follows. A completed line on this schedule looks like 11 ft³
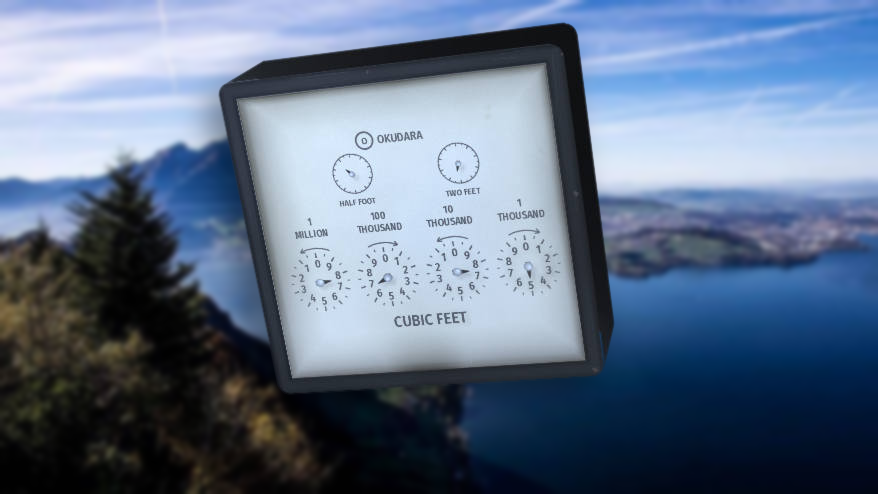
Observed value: 767500 ft³
